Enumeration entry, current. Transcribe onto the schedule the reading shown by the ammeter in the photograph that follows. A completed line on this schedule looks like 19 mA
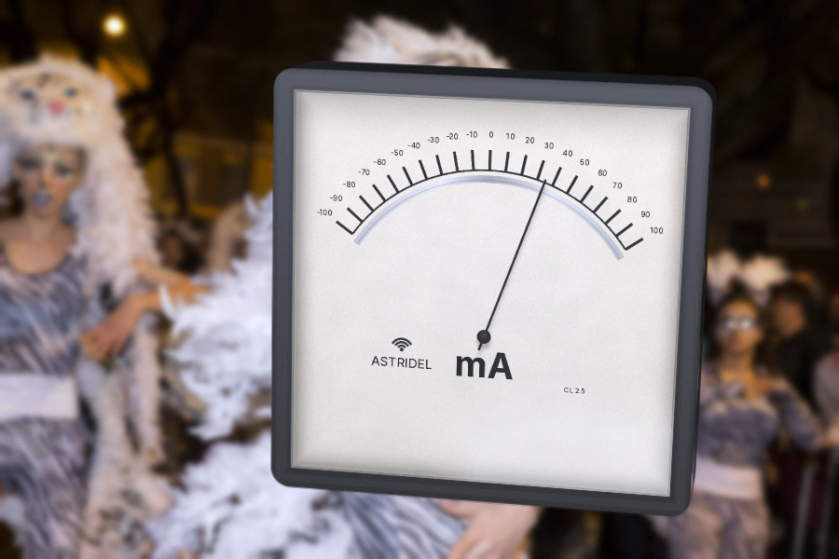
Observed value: 35 mA
